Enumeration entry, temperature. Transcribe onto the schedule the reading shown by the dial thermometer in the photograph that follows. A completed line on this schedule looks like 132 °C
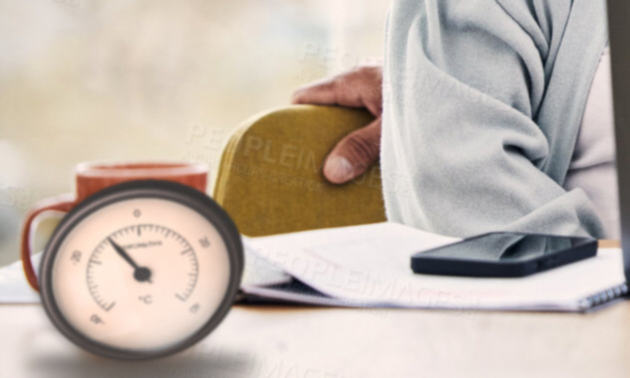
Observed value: -10 °C
